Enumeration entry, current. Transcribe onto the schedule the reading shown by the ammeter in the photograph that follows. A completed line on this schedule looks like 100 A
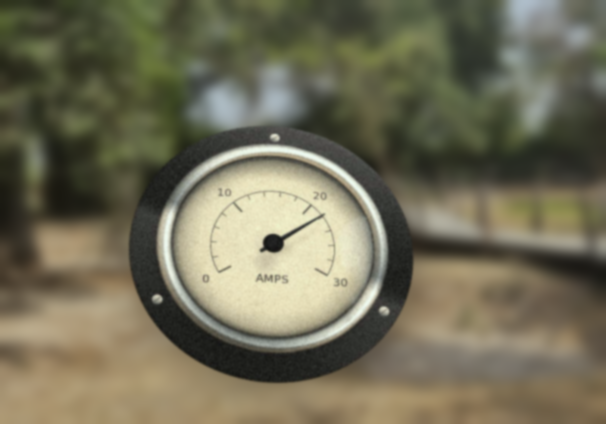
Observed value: 22 A
